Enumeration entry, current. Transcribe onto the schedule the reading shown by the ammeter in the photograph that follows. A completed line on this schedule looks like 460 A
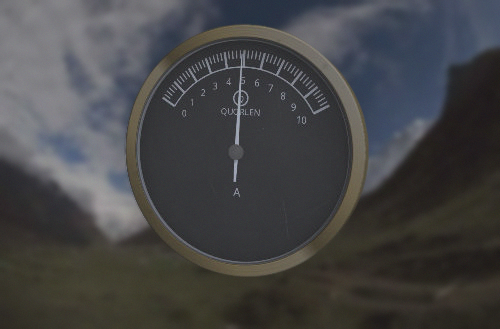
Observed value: 5 A
